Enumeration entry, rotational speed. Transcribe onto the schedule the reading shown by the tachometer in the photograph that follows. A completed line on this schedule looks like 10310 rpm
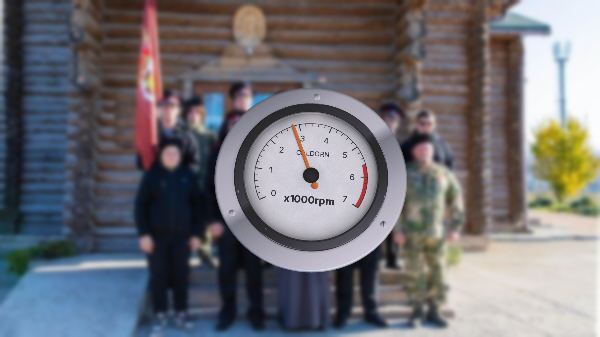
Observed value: 2800 rpm
